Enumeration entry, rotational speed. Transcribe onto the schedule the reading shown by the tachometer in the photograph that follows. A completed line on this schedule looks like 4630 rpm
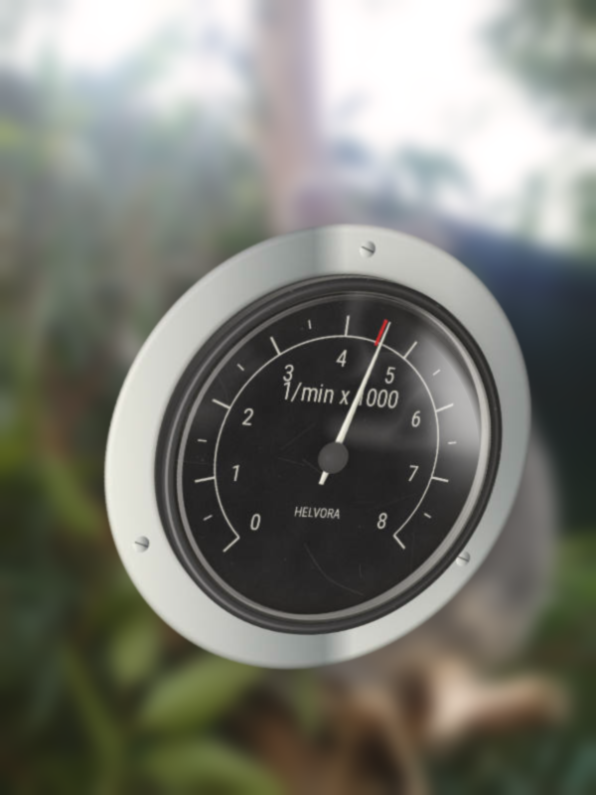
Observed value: 4500 rpm
